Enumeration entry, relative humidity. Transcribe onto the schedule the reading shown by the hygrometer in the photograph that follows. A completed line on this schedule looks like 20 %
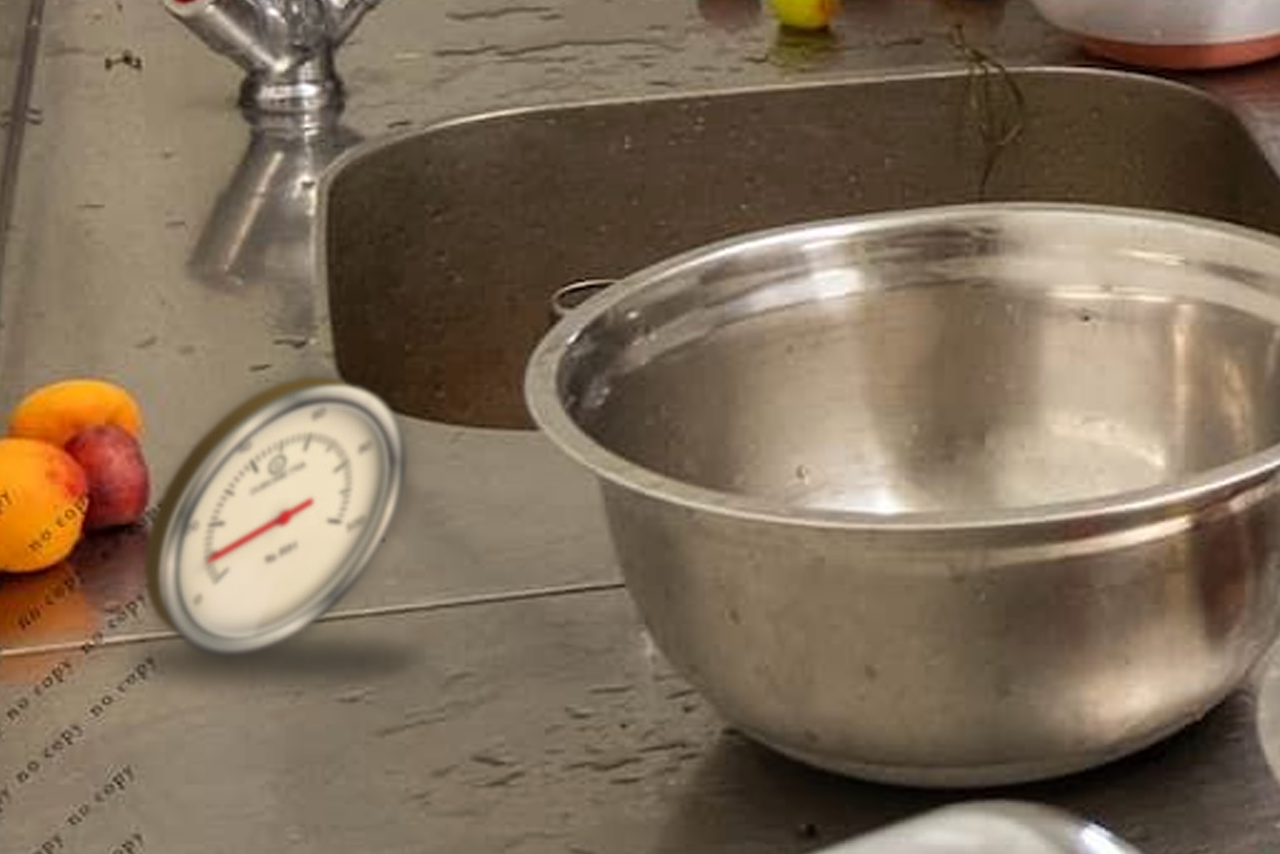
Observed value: 10 %
